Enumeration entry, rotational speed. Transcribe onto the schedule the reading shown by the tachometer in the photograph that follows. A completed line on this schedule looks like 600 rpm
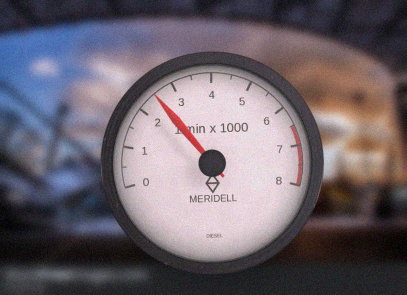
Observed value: 2500 rpm
